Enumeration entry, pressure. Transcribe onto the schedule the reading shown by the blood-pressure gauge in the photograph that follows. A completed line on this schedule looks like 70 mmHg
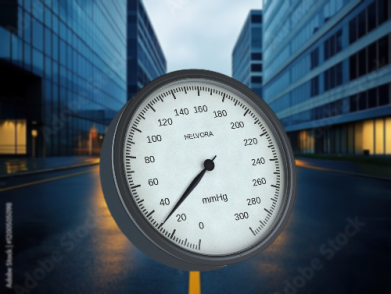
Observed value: 30 mmHg
